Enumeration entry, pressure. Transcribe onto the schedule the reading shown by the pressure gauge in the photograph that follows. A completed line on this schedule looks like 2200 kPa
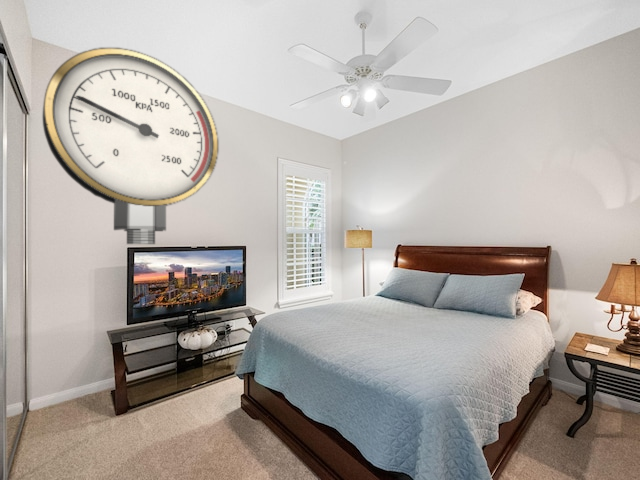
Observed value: 600 kPa
